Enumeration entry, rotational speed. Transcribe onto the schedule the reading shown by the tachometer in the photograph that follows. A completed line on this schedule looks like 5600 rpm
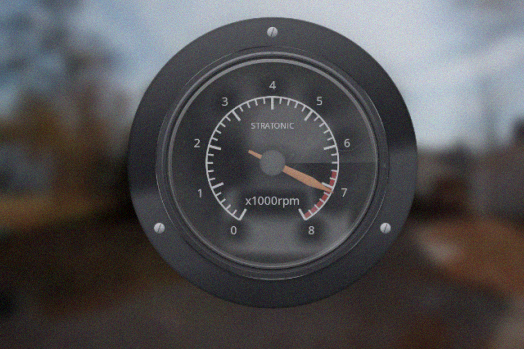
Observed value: 7100 rpm
